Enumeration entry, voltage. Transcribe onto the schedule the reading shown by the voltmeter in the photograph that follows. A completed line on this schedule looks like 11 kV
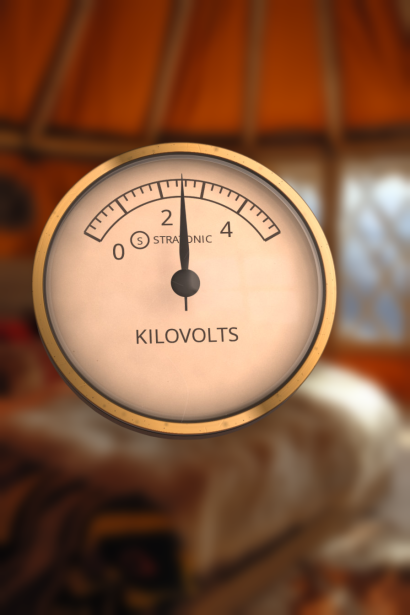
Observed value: 2.5 kV
